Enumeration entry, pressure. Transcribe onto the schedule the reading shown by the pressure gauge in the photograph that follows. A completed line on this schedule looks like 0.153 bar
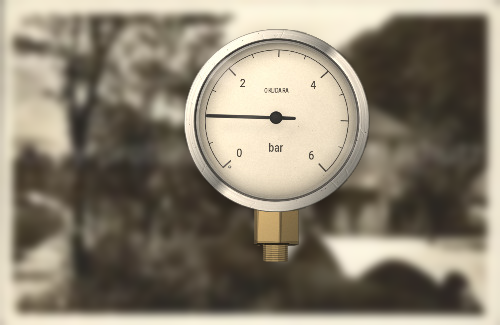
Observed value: 1 bar
